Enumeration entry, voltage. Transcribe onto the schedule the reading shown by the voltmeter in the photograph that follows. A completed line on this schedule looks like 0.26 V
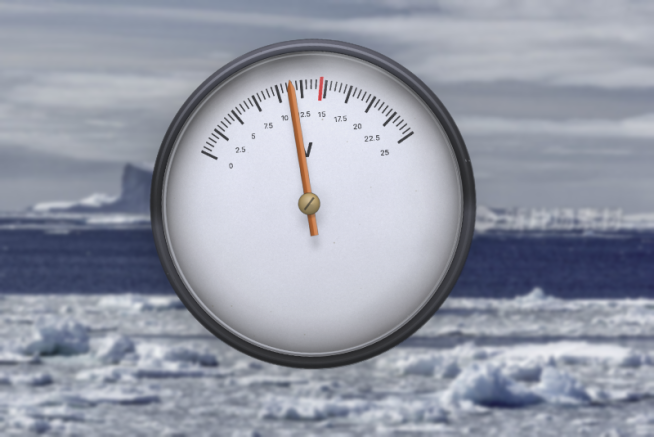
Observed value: 11.5 V
